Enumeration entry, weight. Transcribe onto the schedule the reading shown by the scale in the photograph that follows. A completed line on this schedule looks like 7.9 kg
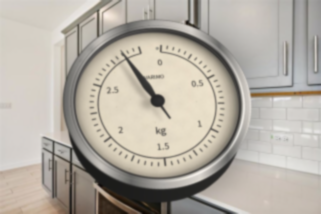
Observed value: 2.85 kg
